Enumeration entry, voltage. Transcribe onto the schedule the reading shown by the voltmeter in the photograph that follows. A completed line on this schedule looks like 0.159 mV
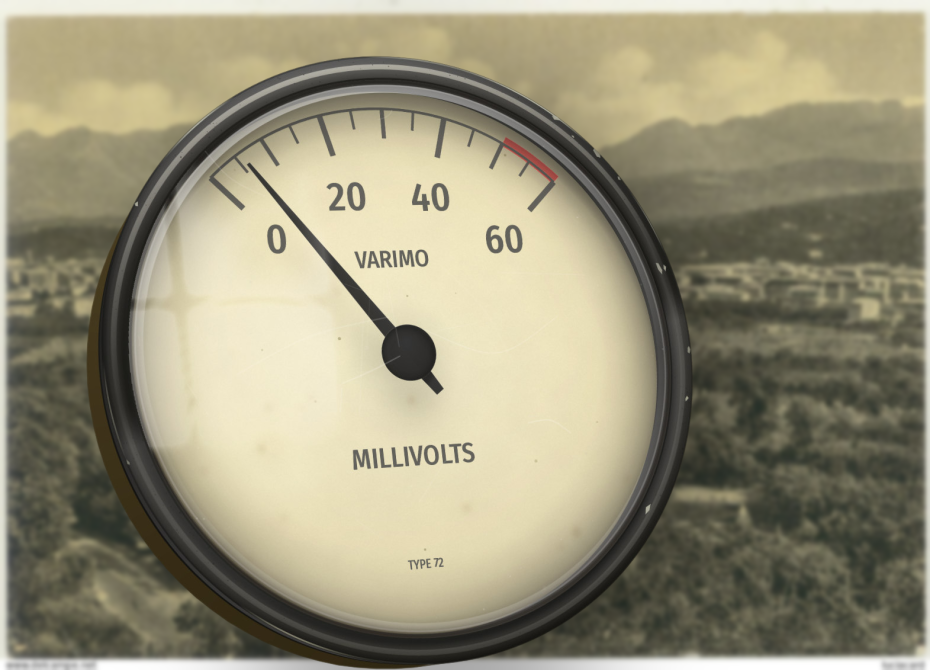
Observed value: 5 mV
